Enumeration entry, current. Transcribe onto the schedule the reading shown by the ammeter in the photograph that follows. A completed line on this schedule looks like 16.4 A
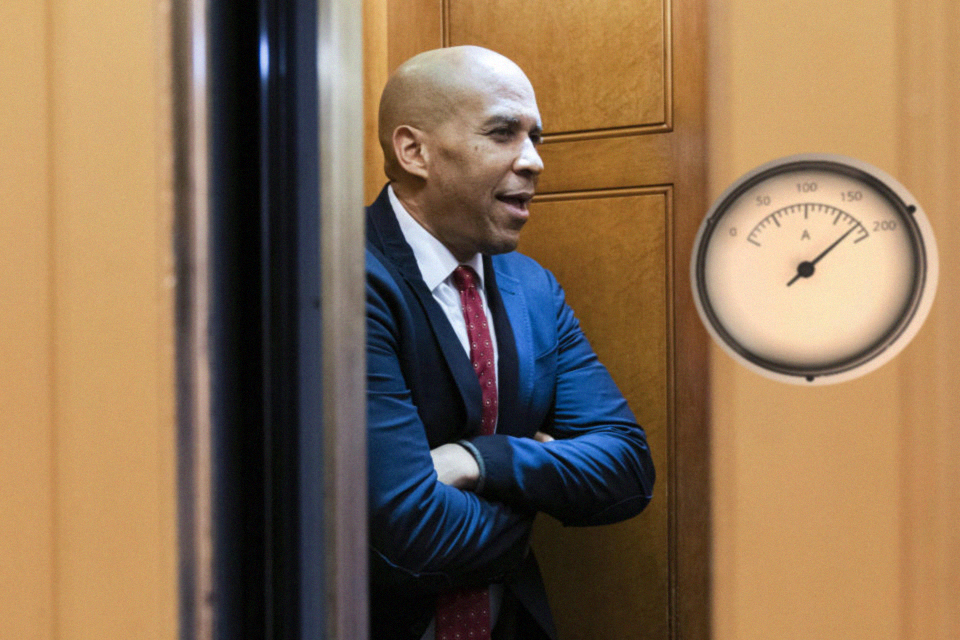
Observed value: 180 A
